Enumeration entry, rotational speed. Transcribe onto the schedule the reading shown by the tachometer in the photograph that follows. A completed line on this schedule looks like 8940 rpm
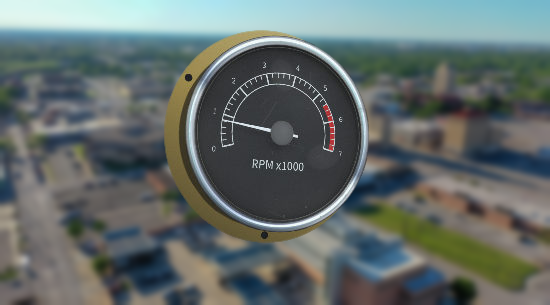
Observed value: 800 rpm
